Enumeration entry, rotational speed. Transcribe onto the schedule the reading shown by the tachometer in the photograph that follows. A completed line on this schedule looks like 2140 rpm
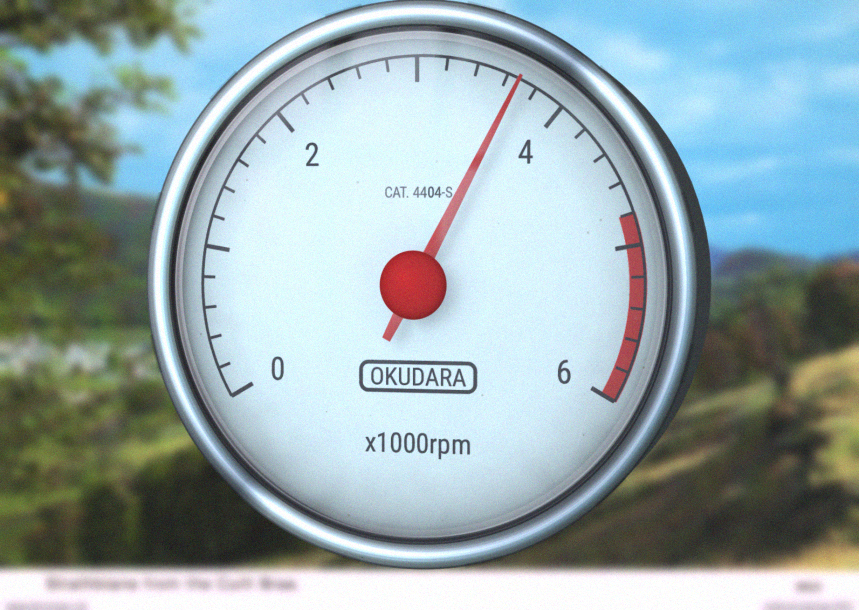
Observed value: 3700 rpm
